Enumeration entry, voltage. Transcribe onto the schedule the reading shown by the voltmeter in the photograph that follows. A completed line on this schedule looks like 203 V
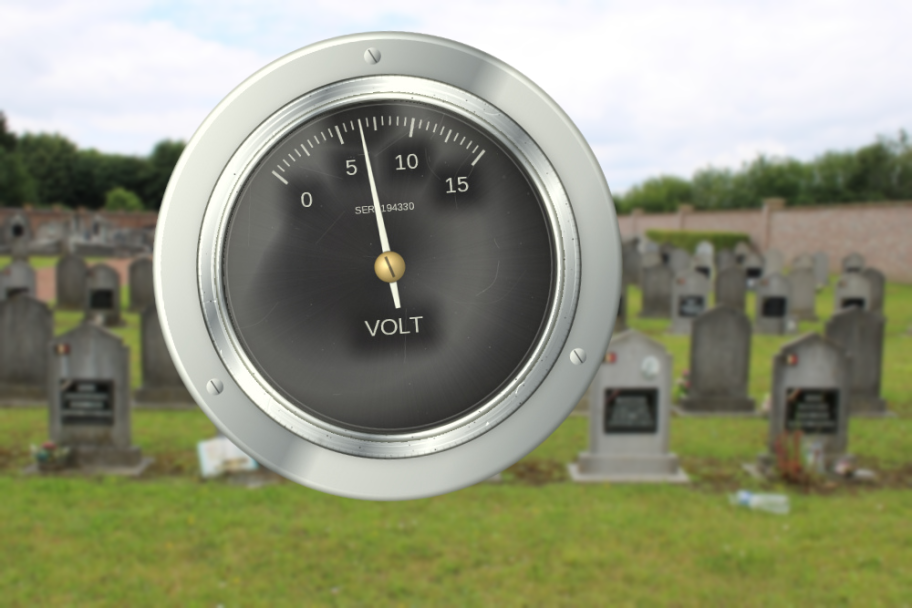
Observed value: 6.5 V
